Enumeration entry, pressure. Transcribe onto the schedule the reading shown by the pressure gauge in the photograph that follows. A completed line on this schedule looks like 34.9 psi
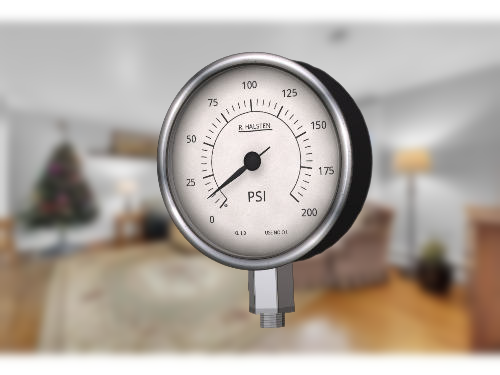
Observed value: 10 psi
